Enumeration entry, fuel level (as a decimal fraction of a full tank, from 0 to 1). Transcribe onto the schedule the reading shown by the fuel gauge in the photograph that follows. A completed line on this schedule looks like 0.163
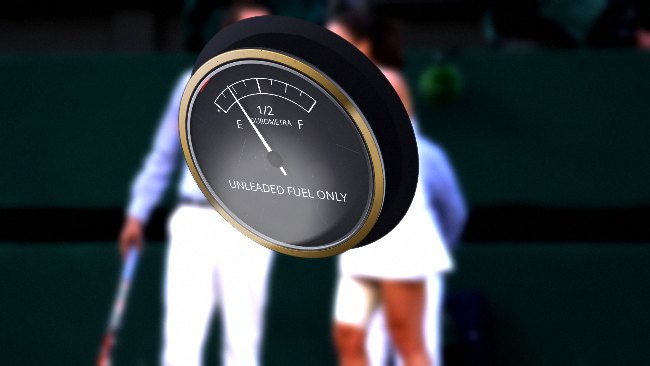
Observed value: 0.25
